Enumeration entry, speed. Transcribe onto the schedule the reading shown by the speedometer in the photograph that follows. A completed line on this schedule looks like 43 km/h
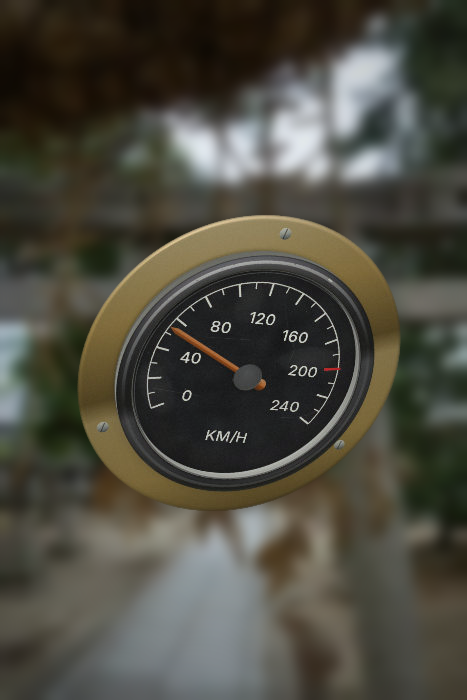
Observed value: 55 km/h
